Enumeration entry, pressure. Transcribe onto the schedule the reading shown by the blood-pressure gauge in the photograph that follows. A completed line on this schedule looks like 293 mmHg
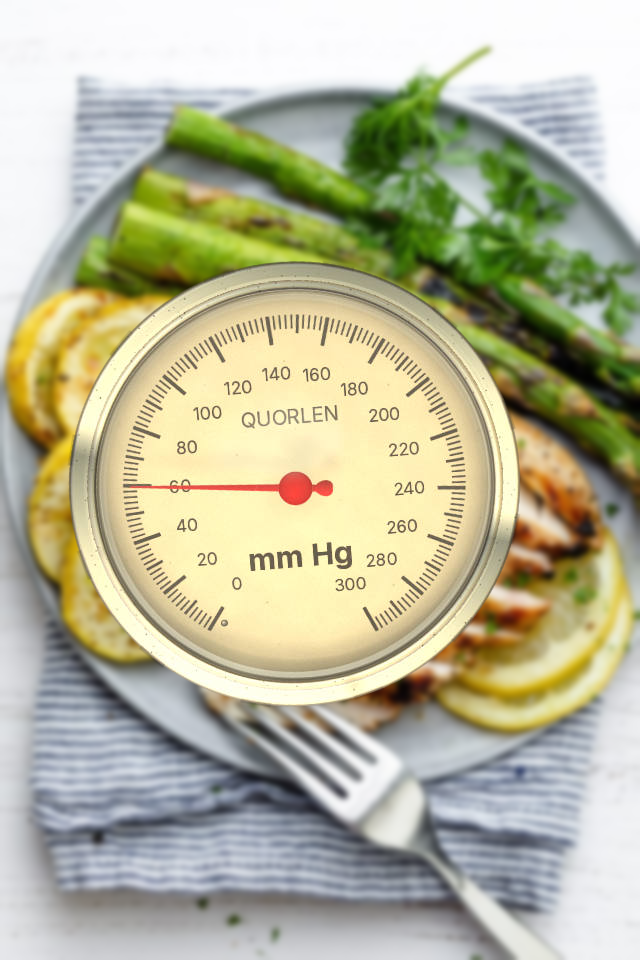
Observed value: 60 mmHg
